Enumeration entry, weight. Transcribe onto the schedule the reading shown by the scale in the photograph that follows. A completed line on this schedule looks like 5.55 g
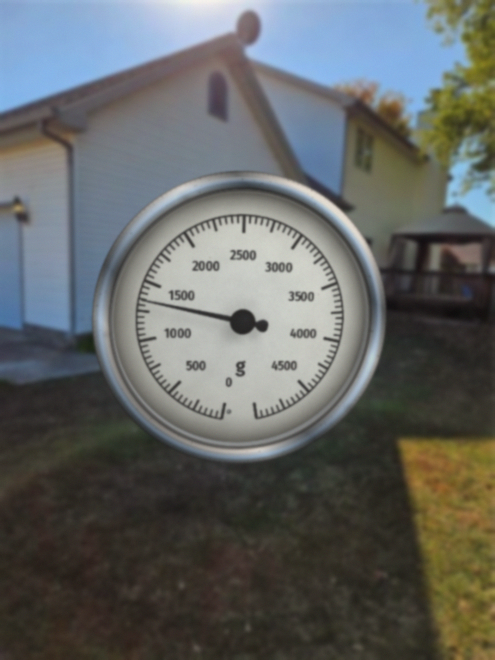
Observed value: 1350 g
